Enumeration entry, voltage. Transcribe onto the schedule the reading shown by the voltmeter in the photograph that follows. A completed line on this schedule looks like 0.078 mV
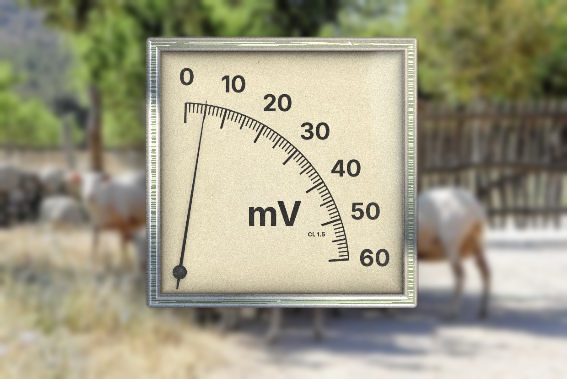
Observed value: 5 mV
